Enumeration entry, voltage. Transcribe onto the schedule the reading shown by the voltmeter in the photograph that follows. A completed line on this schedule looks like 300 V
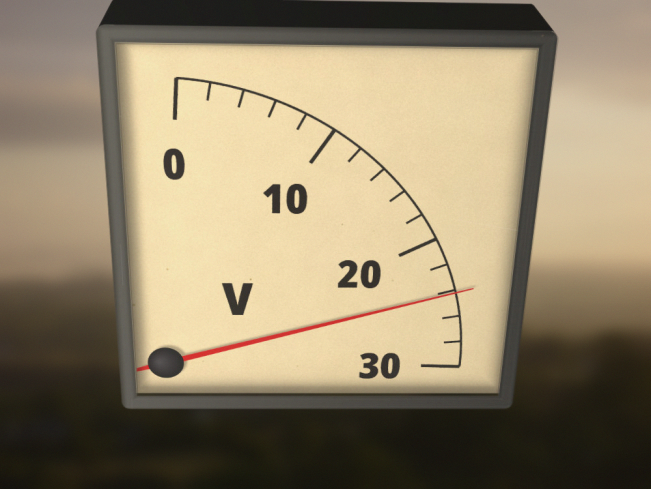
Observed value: 24 V
